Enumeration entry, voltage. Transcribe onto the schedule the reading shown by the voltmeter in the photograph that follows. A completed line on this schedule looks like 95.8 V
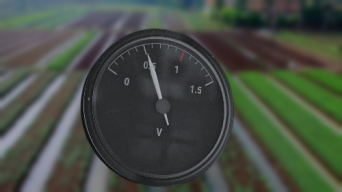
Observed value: 0.5 V
